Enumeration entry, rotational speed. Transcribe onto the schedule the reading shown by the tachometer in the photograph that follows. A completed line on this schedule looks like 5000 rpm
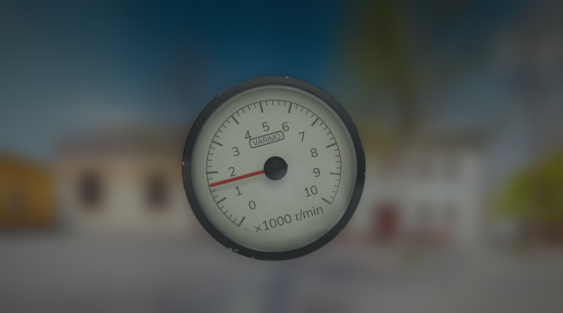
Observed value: 1600 rpm
